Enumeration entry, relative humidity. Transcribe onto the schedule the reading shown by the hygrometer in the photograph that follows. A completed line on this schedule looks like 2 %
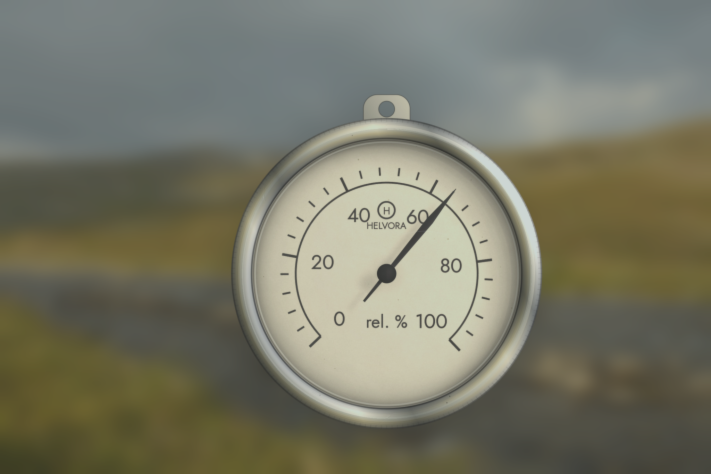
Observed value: 64 %
